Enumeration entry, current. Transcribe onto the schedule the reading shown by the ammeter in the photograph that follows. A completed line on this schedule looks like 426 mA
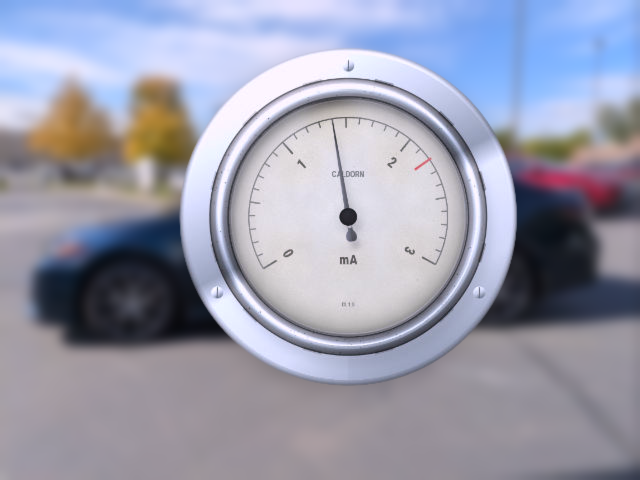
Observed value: 1.4 mA
